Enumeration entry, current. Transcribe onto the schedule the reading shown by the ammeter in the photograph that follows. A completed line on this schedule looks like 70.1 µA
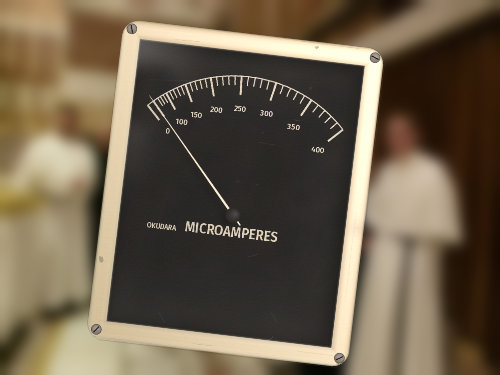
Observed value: 50 µA
